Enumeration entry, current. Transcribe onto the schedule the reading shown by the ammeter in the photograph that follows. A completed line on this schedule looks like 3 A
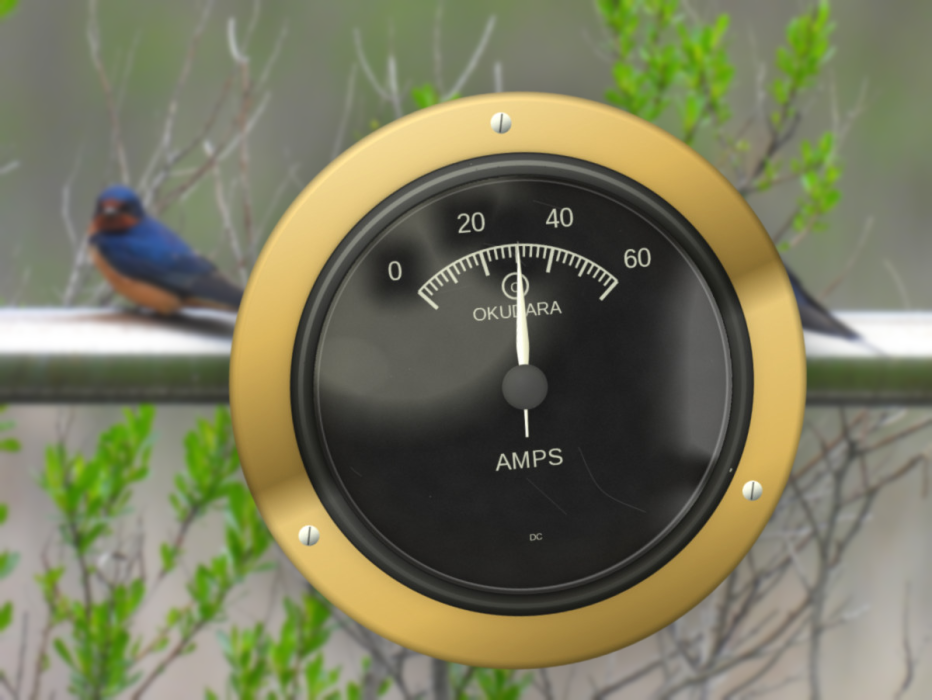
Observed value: 30 A
